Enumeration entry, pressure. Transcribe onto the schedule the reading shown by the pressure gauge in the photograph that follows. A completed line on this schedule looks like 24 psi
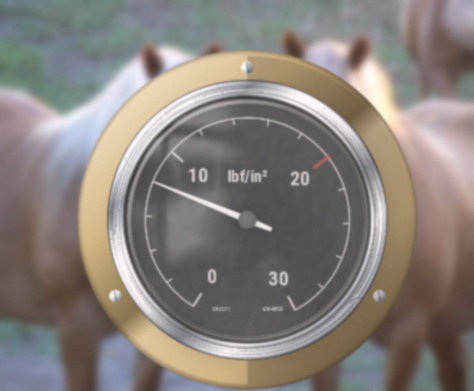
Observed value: 8 psi
